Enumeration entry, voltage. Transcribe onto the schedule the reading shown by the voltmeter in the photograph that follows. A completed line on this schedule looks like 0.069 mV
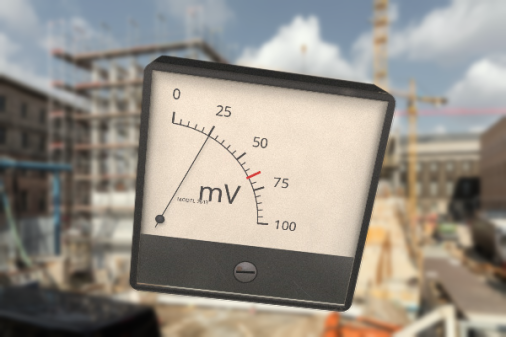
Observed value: 25 mV
